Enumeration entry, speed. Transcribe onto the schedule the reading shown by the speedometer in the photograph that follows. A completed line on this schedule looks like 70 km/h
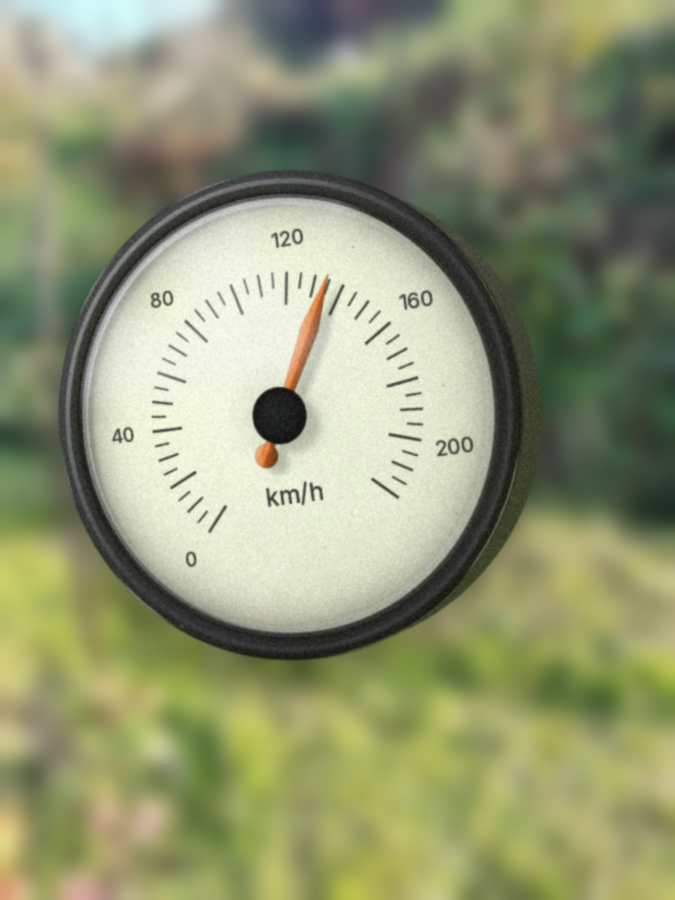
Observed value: 135 km/h
